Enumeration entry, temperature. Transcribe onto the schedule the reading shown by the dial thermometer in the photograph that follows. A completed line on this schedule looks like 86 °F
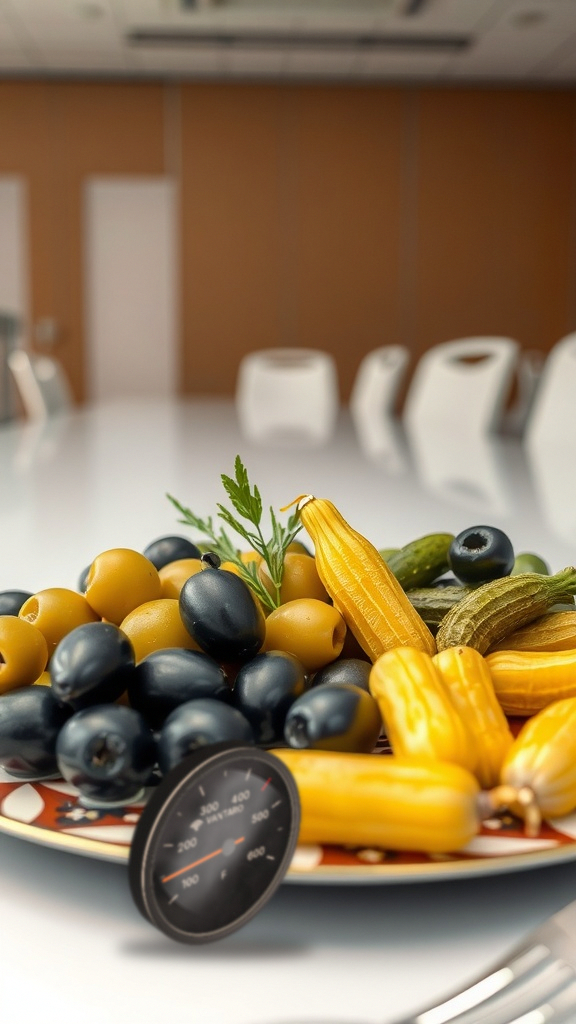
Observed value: 150 °F
